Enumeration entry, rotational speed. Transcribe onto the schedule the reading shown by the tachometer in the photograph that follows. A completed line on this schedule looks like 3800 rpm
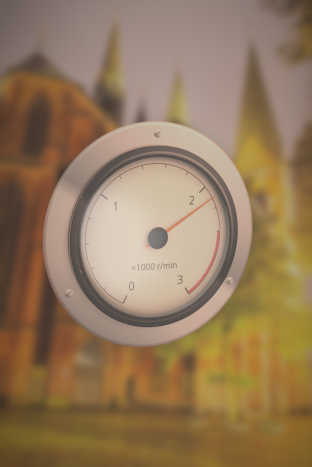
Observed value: 2100 rpm
